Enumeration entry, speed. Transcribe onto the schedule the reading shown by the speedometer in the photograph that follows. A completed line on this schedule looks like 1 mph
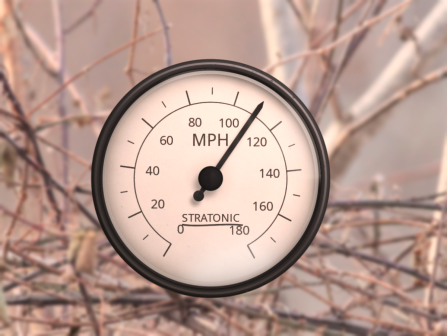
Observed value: 110 mph
